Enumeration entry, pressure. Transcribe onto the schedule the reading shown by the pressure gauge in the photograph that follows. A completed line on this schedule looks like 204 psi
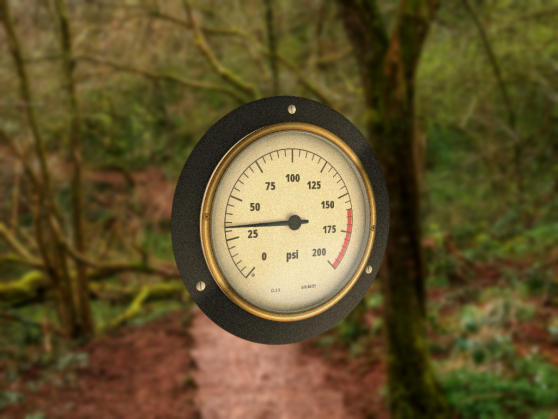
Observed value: 32.5 psi
